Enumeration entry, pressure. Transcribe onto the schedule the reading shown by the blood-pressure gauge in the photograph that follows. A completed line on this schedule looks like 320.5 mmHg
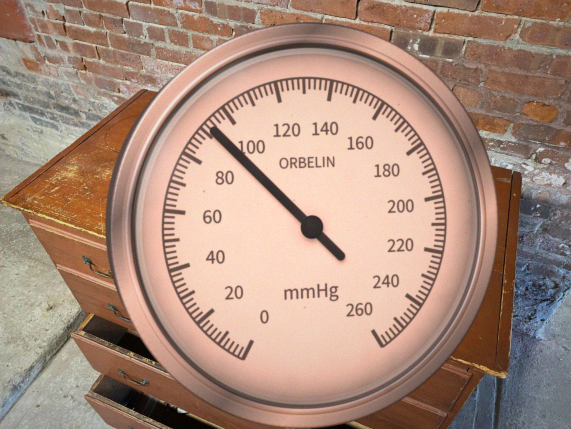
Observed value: 92 mmHg
